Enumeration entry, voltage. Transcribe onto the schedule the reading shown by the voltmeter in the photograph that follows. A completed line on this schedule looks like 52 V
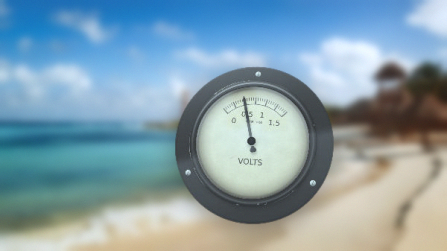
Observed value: 0.5 V
